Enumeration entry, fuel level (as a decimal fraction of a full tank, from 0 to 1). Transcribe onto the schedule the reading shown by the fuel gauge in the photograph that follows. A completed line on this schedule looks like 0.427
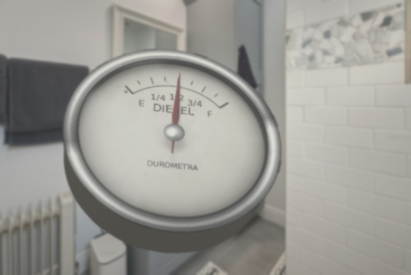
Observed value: 0.5
